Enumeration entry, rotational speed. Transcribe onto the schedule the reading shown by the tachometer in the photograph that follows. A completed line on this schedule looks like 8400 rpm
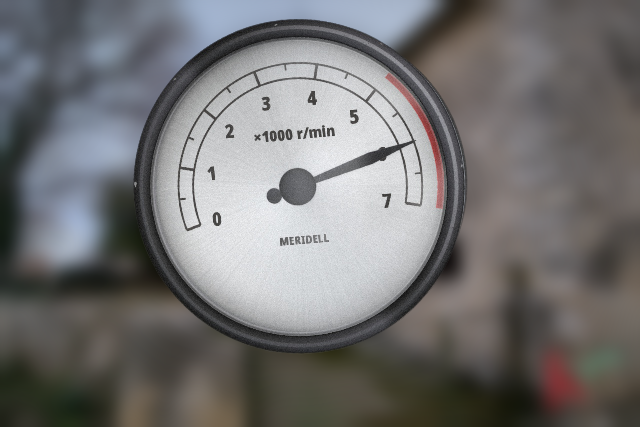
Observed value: 6000 rpm
